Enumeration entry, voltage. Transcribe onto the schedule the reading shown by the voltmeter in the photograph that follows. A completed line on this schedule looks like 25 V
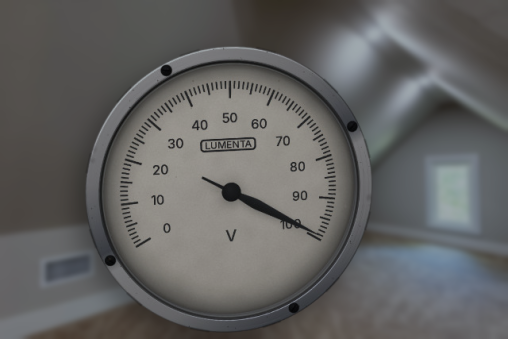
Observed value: 99 V
